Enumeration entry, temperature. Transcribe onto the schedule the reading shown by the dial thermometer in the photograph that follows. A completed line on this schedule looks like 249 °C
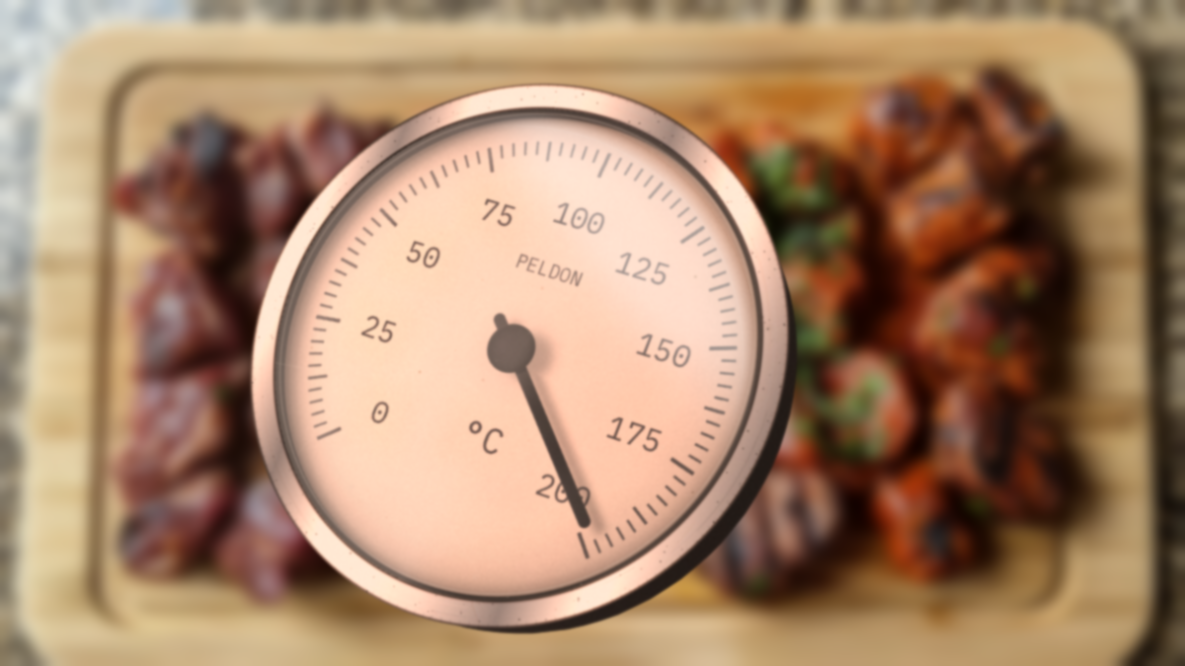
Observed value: 197.5 °C
